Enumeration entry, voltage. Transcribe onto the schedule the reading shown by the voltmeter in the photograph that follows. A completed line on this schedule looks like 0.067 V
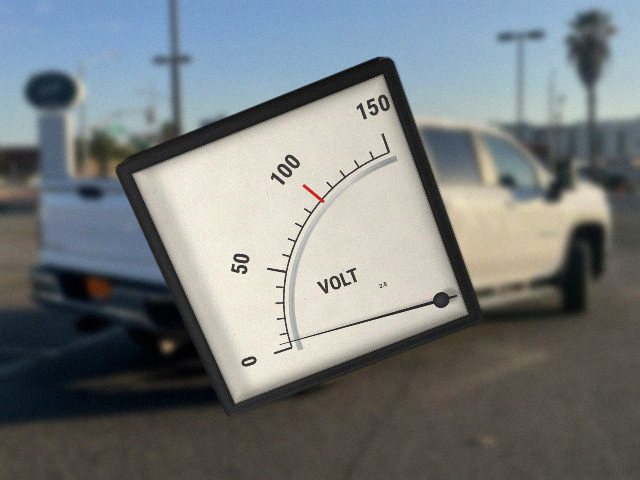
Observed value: 5 V
